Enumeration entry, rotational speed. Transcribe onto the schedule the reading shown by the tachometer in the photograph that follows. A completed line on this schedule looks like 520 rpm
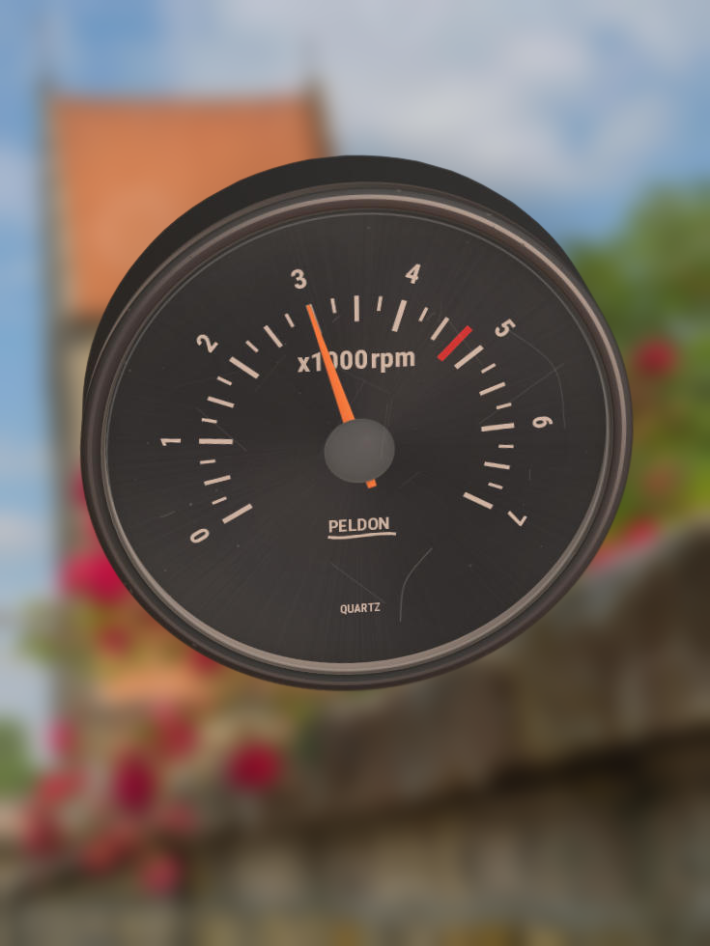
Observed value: 3000 rpm
